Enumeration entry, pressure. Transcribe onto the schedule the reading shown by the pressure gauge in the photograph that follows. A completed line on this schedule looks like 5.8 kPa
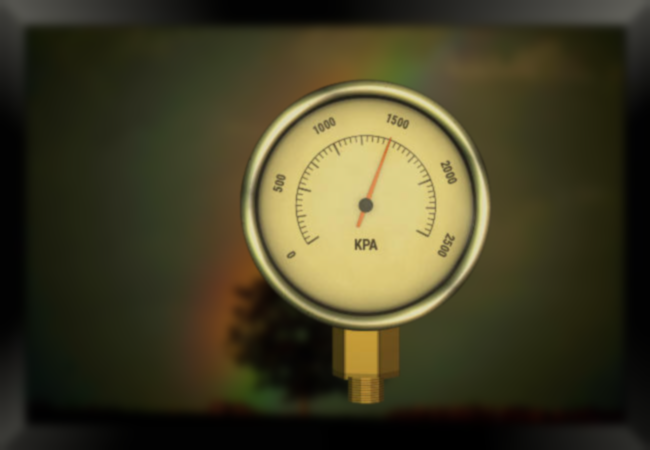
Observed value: 1500 kPa
